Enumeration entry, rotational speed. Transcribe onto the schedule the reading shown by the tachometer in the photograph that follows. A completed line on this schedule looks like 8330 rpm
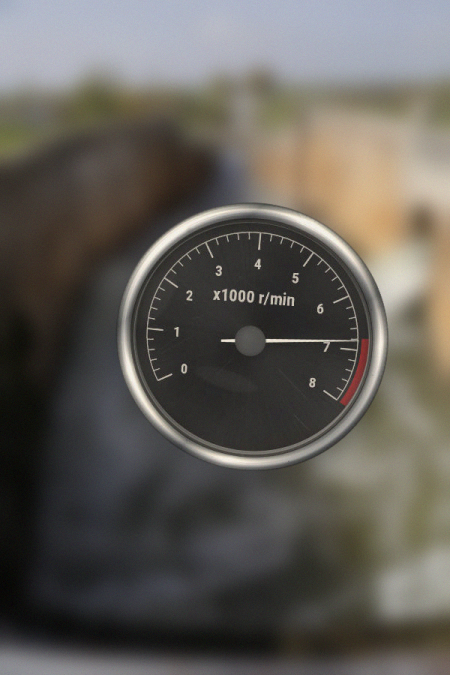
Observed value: 6800 rpm
